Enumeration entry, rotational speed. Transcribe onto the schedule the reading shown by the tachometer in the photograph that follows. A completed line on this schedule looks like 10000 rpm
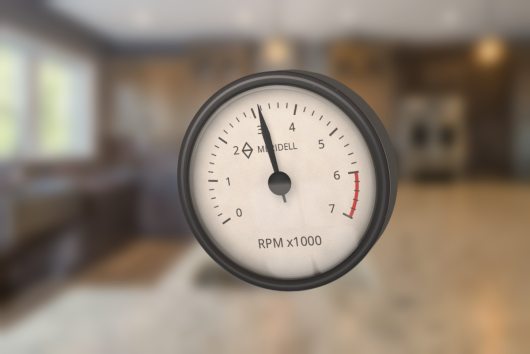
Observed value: 3200 rpm
